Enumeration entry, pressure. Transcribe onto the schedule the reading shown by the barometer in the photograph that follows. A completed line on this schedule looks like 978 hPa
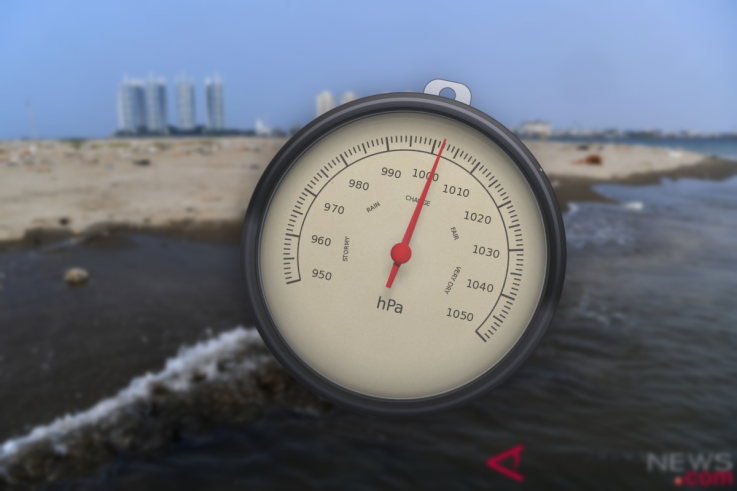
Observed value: 1002 hPa
